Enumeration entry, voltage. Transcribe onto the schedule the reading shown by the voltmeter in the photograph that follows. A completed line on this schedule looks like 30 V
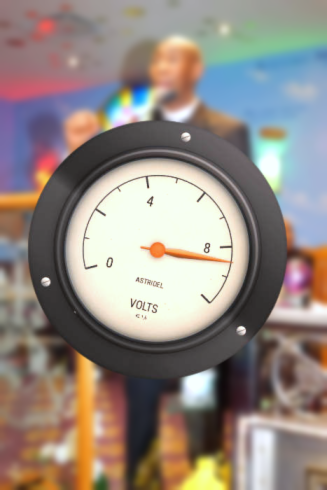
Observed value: 8.5 V
